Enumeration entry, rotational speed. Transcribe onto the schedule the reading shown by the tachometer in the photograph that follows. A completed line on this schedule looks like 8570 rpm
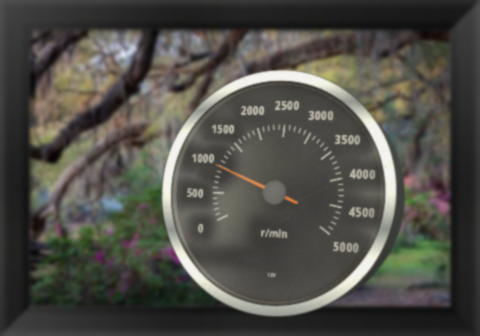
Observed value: 1000 rpm
